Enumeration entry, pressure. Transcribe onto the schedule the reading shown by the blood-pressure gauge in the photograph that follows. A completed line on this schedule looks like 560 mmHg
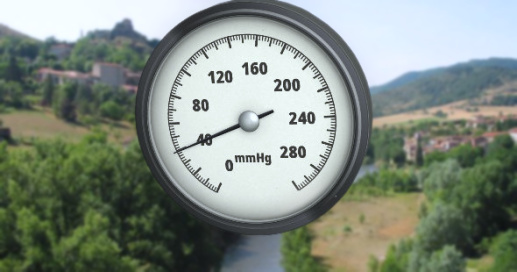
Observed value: 40 mmHg
